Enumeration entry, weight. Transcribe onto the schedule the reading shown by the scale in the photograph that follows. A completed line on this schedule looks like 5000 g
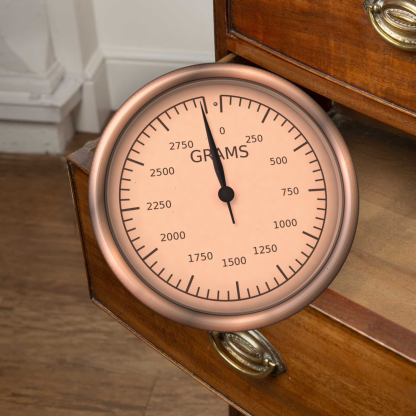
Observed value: 2975 g
